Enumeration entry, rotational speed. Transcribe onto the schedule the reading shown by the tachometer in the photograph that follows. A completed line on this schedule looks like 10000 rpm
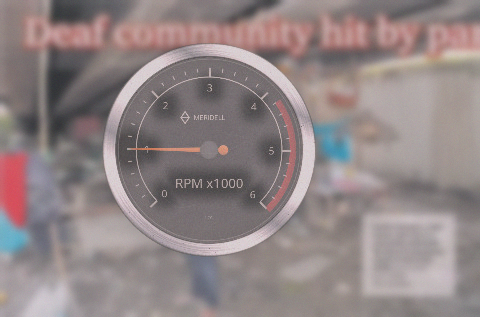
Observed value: 1000 rpm
